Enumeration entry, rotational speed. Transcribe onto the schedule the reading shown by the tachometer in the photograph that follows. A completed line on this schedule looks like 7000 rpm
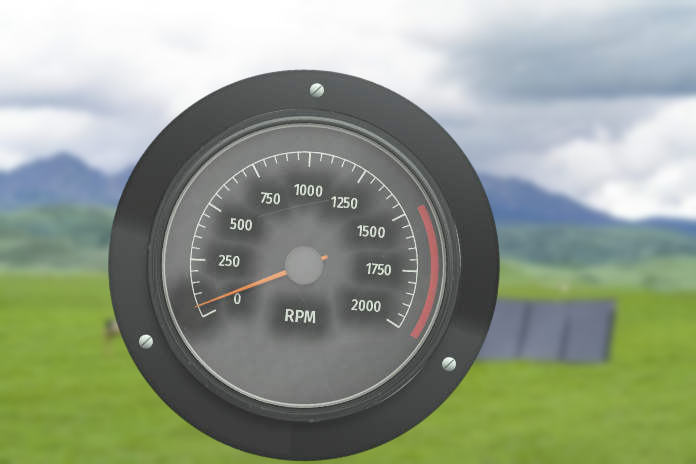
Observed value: 50 rpm
